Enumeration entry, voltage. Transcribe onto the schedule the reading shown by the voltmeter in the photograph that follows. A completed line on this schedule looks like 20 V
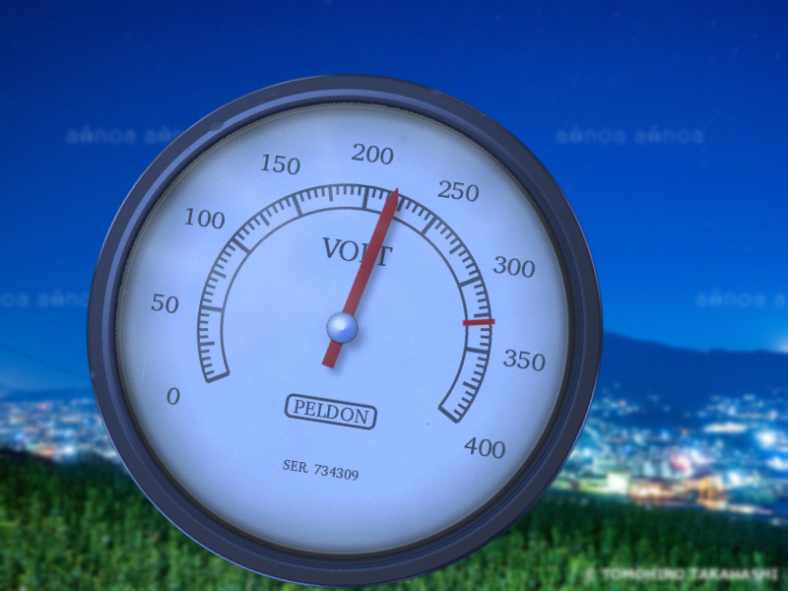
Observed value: 220 V
